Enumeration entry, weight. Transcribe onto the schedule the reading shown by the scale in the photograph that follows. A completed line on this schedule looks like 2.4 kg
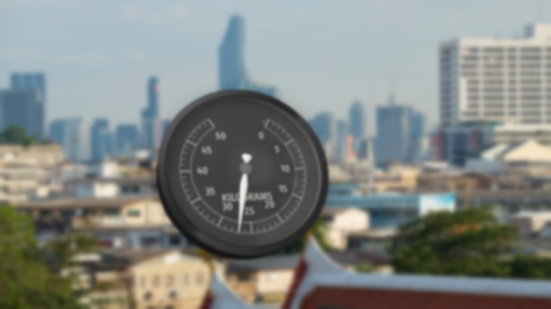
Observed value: 27 kg
